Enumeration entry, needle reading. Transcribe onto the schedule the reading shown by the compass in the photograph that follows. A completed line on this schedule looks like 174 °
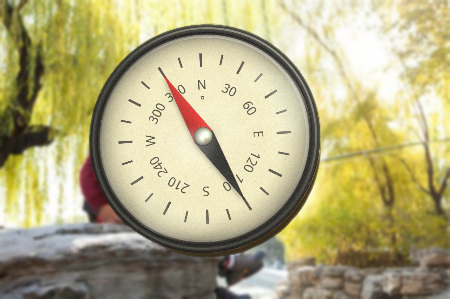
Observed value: 330 °
